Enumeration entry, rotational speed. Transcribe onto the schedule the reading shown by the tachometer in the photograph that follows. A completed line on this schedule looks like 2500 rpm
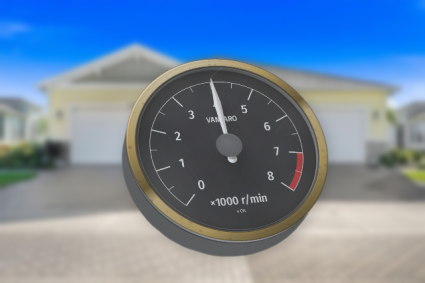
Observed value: 4000 rpm
